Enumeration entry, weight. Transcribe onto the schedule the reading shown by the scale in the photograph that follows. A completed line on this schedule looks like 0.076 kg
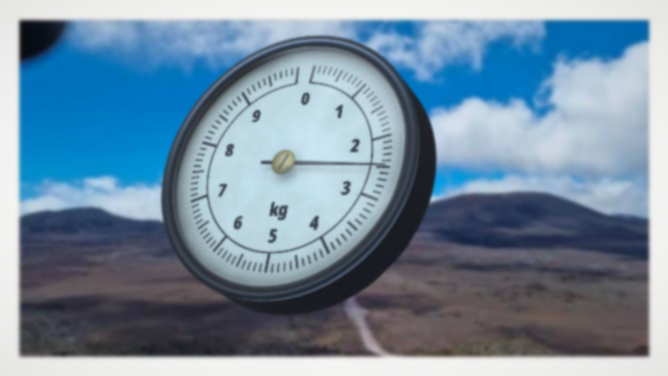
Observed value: 2.5 kg
